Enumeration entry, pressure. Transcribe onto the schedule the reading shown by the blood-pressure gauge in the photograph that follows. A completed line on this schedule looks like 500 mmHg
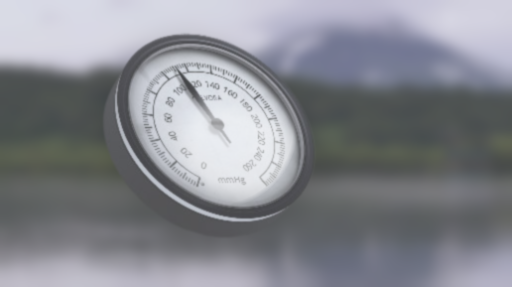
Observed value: 110 mmHg
